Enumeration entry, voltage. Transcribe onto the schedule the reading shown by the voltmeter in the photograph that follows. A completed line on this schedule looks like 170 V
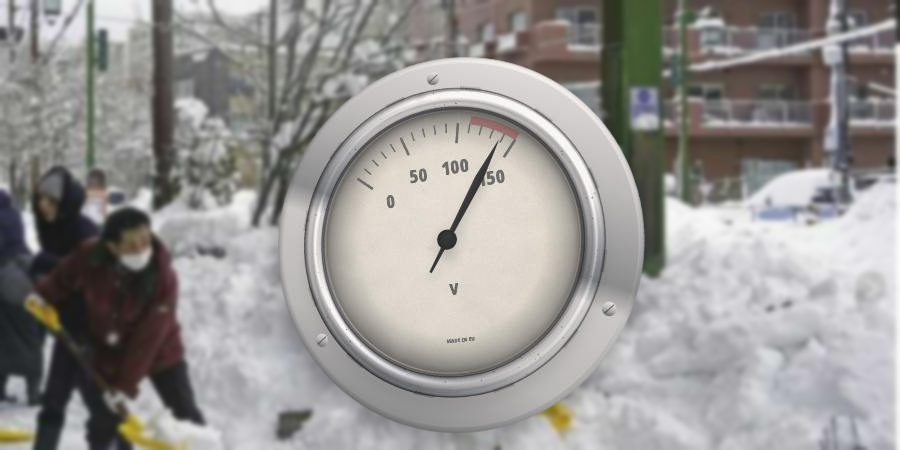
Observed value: 140 V
